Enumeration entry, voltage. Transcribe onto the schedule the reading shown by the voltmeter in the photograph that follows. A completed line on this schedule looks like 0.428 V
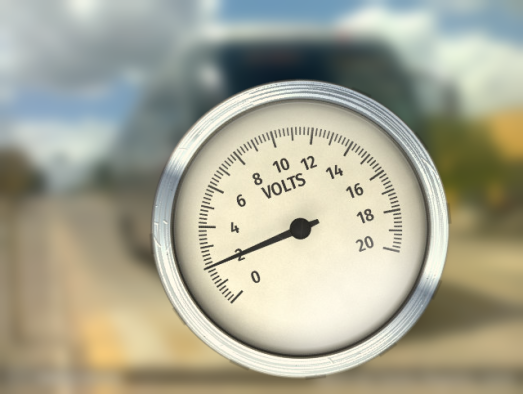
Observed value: 2 V
